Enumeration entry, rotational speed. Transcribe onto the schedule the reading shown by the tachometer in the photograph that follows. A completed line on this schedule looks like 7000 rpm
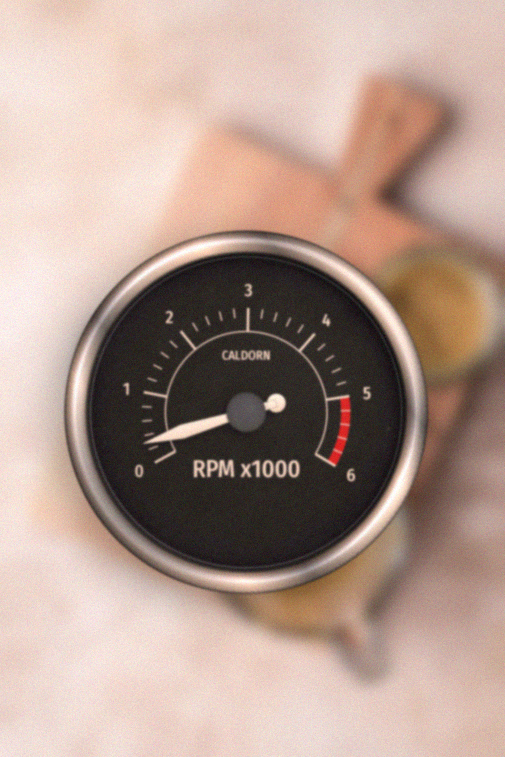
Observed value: 300 rpm
